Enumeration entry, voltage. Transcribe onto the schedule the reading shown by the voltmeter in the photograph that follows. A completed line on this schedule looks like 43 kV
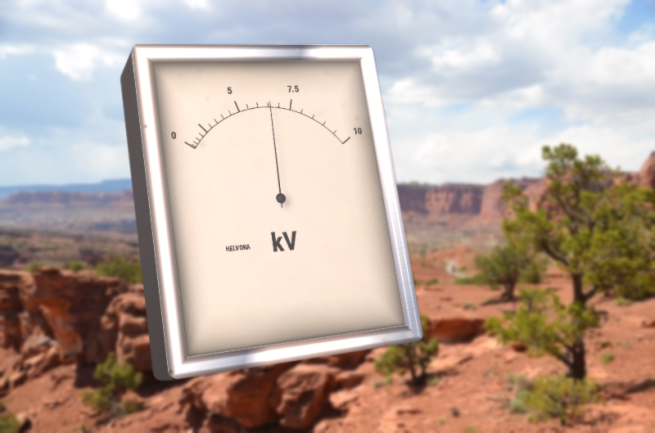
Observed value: 6.5 kV
